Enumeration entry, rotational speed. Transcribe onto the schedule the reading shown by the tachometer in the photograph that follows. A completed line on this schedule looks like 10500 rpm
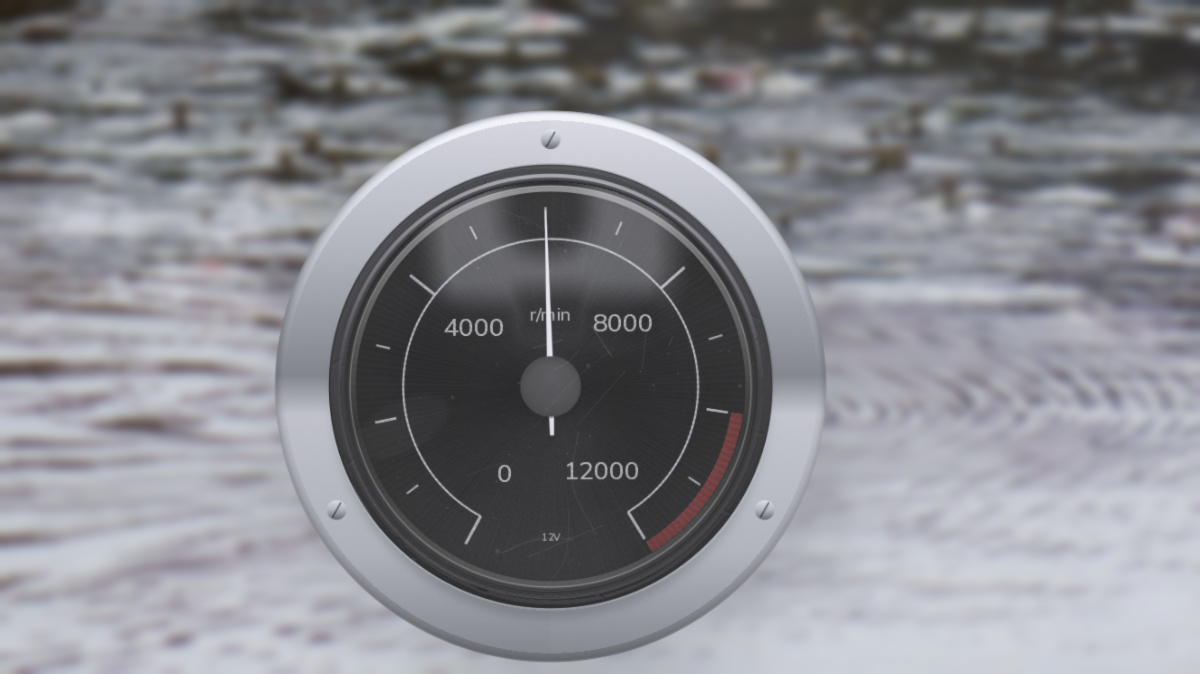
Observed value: 6000 rpm
